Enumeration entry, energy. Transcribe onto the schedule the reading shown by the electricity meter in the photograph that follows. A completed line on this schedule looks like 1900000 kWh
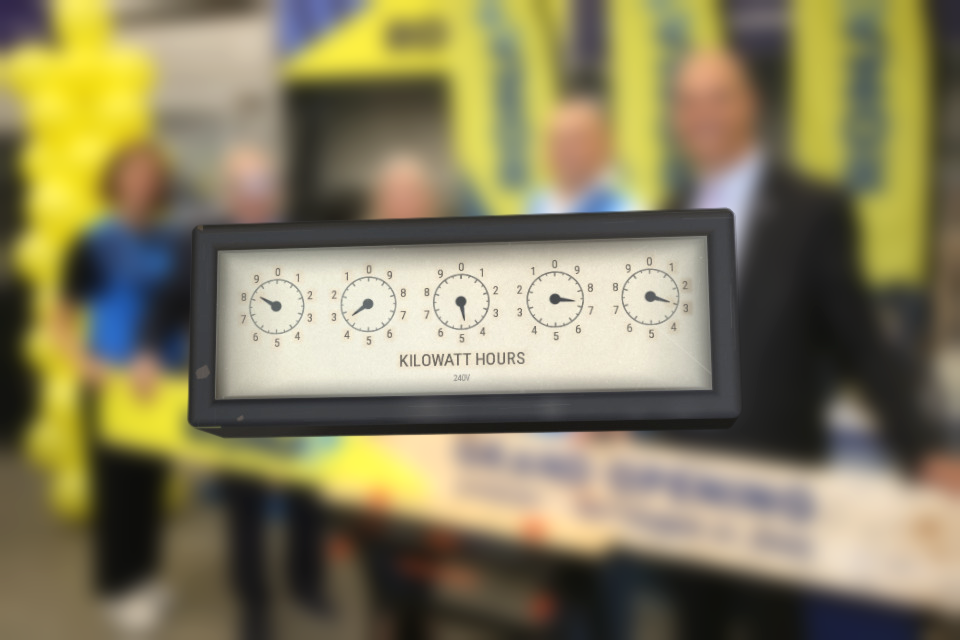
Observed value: 83473 kWh
